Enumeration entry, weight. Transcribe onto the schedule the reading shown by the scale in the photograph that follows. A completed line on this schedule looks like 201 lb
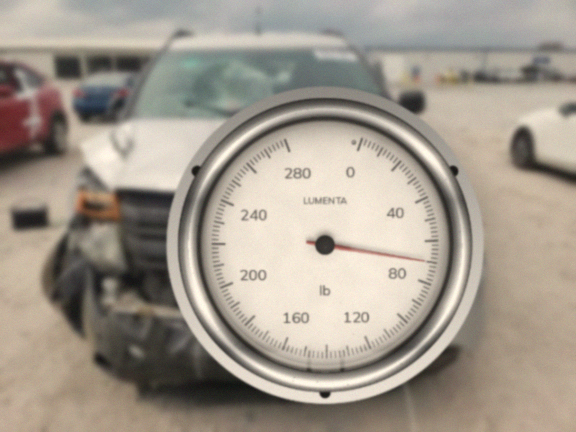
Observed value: 70 lb
